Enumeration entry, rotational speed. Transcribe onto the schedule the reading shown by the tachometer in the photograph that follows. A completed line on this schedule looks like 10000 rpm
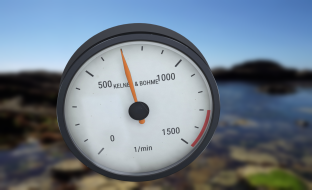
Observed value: 700 rpm
